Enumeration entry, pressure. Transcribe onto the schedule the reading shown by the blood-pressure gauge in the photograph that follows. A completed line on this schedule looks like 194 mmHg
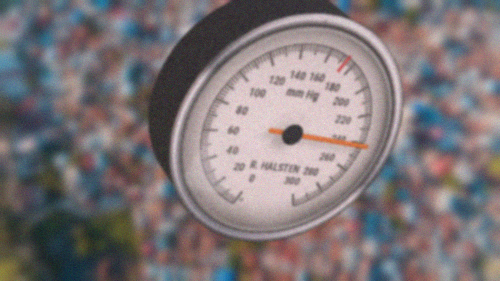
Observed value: 240 mmHg
